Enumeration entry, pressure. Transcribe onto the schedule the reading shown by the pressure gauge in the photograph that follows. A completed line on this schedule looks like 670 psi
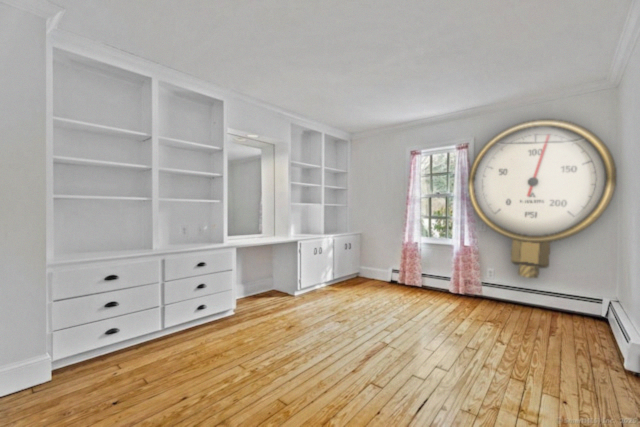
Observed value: 110 psi
